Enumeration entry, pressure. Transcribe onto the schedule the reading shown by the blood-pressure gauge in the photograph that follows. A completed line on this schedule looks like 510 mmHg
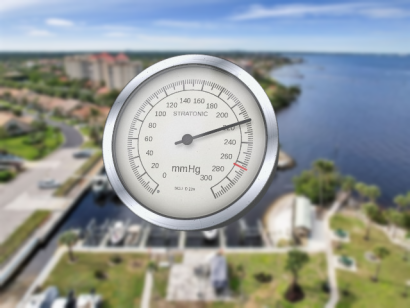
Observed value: 220 mmHg
